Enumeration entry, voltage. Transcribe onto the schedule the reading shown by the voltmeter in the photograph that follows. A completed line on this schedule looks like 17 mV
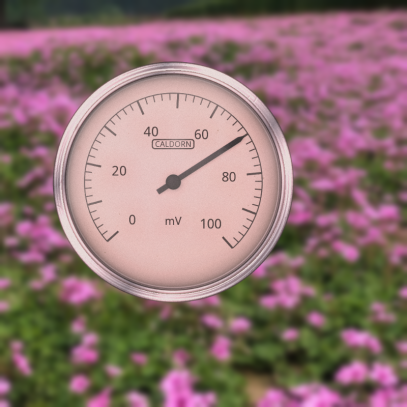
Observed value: 70 mV
